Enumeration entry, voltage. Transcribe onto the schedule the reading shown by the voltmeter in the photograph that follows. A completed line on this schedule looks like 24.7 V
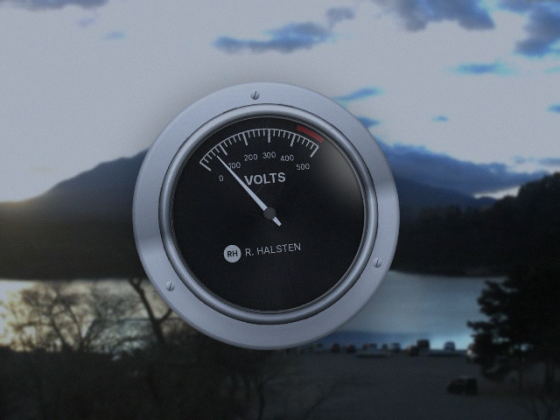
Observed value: 60 V
